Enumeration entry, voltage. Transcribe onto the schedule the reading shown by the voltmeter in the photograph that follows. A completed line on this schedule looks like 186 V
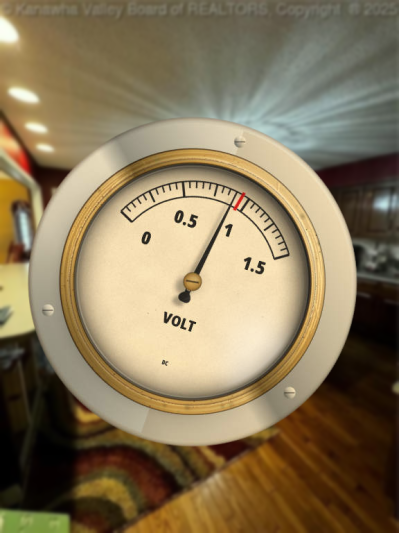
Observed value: 0.9 V
